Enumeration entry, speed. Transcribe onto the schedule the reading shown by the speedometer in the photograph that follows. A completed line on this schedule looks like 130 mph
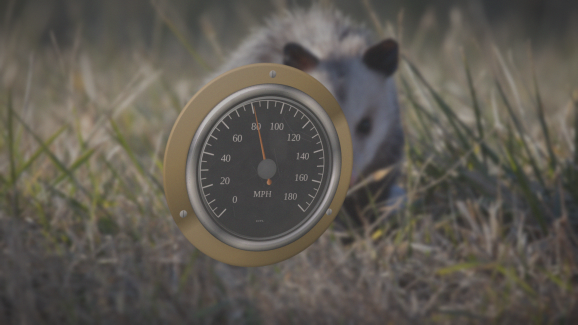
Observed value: 80 mph
